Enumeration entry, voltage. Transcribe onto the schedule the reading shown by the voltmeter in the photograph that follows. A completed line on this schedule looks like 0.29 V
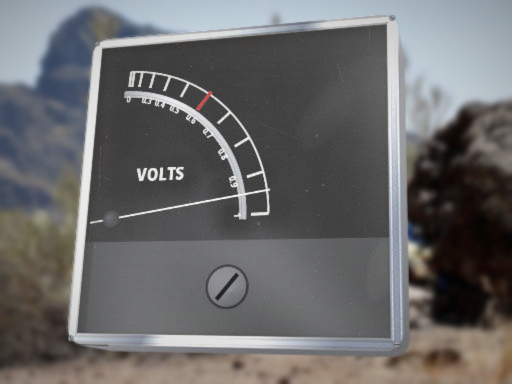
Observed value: 0.95 V
